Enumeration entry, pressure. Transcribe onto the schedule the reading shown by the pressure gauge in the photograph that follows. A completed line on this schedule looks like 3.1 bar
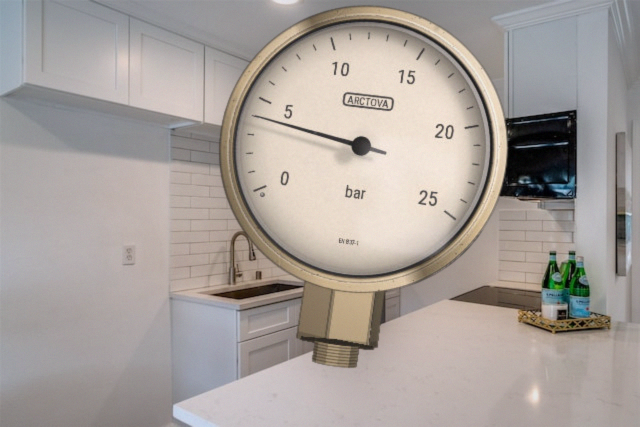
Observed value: 4 bar
